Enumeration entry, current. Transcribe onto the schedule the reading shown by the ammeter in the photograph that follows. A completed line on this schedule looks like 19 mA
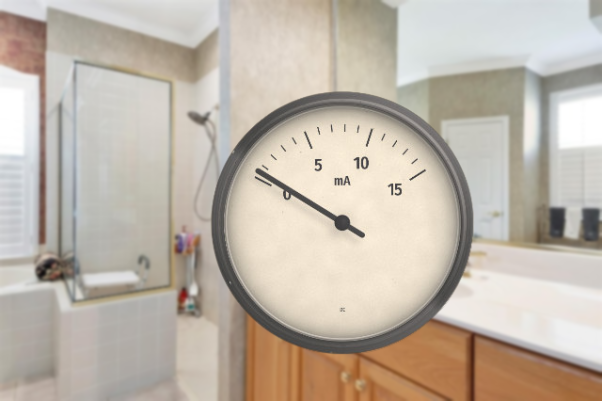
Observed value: 0.5 mA
